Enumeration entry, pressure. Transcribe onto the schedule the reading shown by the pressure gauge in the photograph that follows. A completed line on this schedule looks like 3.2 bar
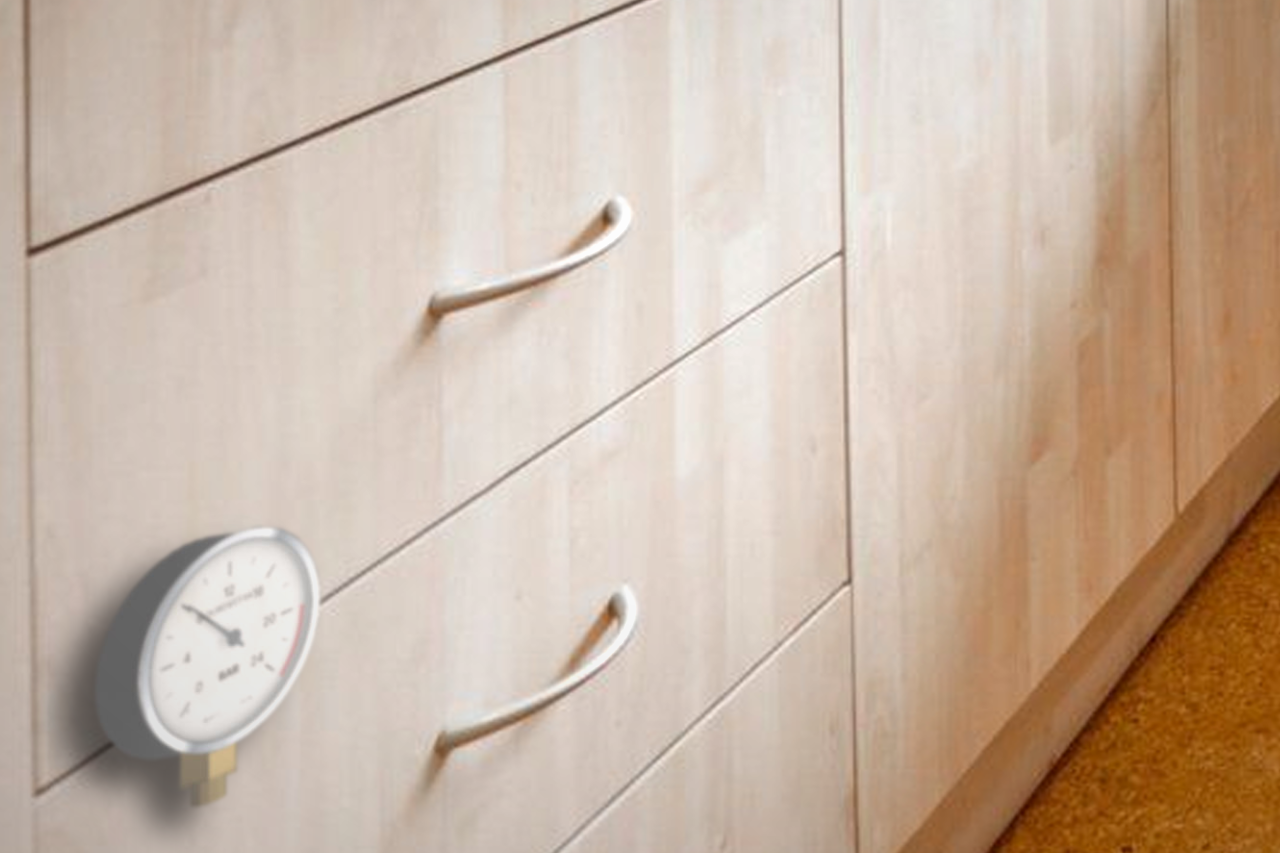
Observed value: 8 bar
